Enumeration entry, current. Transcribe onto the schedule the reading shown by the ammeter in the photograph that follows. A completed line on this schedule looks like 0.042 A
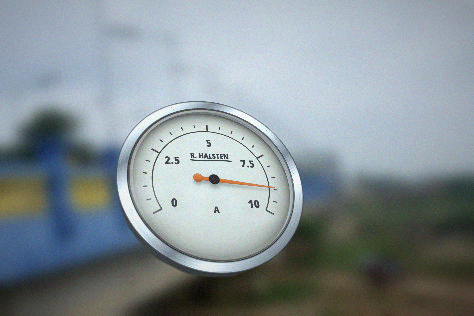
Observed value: 9 A
